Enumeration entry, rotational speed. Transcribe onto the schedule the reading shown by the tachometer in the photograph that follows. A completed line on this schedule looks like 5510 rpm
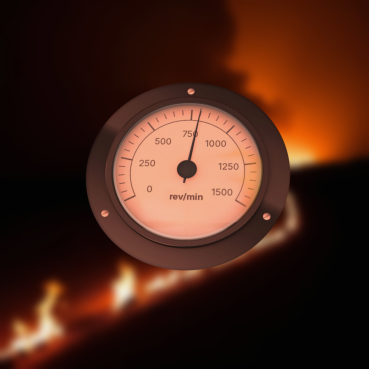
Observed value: 800 rpm
